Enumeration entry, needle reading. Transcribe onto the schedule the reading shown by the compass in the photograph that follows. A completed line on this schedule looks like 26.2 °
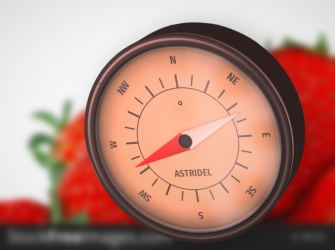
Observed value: 247.5 °
